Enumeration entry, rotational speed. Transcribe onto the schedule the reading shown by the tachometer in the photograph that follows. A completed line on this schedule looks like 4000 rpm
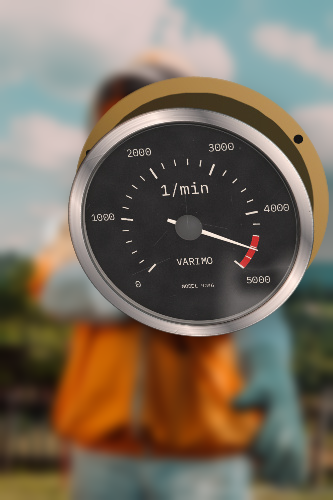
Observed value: 4600 rpm
